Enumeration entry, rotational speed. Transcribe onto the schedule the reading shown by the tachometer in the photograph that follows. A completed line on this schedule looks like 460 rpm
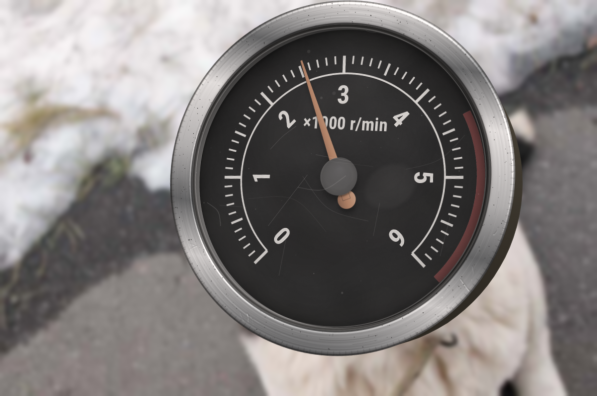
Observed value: 2550 rpm
